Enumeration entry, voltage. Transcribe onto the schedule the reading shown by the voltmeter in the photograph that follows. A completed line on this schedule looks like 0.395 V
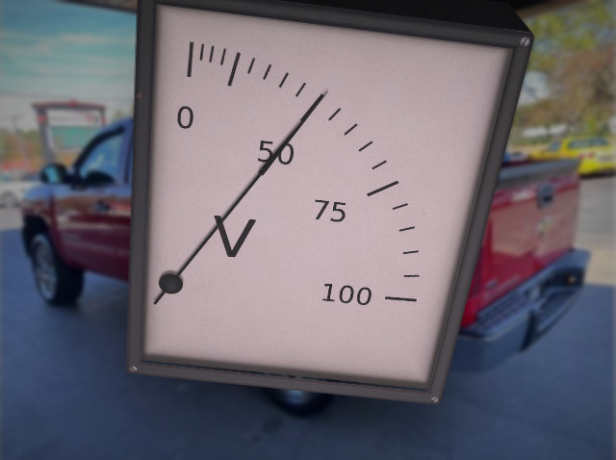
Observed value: 50 V
